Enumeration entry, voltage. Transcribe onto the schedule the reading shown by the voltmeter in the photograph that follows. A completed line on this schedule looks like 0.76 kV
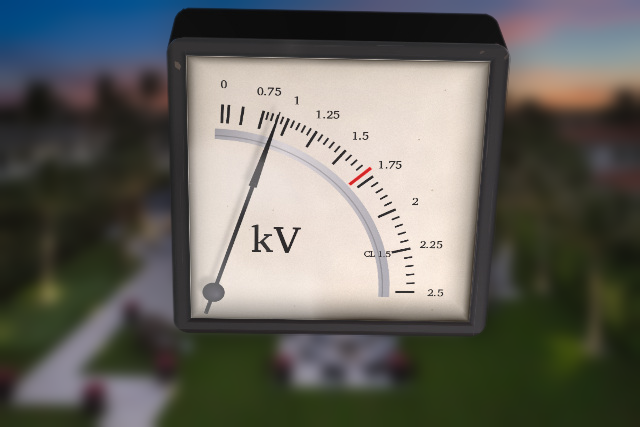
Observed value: 0.9 kV
